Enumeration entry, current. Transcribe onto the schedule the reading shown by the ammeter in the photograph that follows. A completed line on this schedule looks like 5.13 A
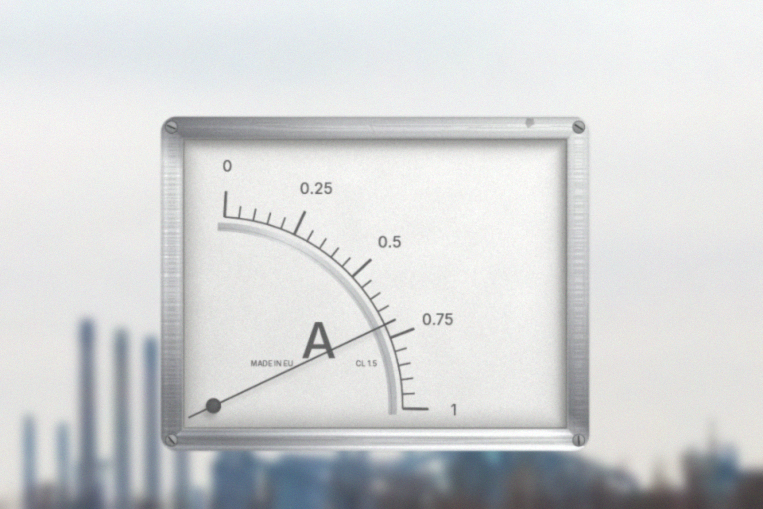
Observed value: 0.7 A
